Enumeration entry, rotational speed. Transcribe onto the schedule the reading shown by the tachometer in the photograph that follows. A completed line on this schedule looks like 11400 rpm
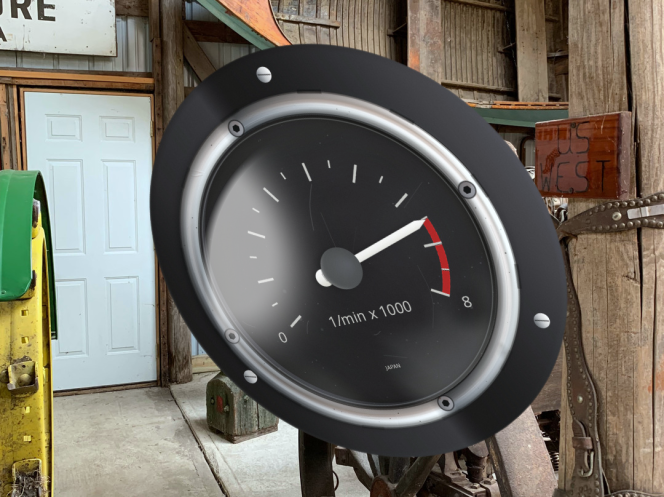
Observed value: 6500 rpm
